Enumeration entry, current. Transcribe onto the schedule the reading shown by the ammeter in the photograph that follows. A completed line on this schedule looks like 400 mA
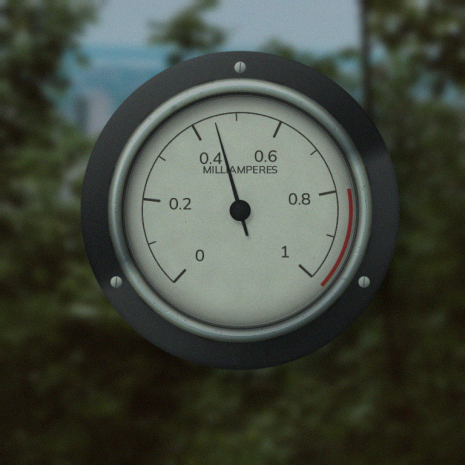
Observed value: 0.45 mA
